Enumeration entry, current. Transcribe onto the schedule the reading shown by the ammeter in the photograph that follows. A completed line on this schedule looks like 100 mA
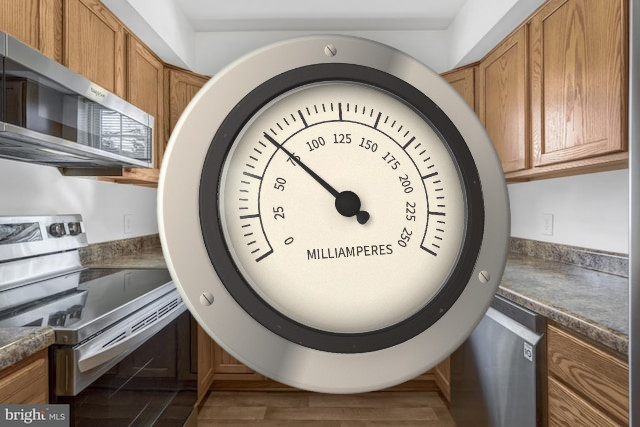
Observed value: 75 mA
